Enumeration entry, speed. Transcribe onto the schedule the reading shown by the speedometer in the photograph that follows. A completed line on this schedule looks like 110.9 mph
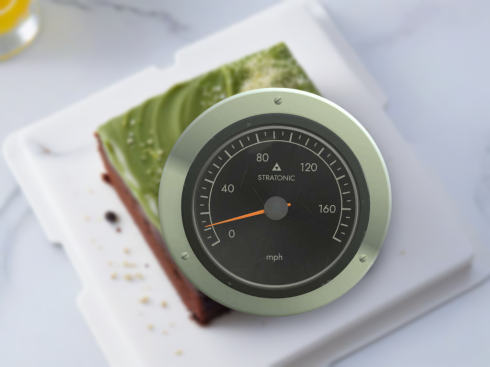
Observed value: 12.5 mph
